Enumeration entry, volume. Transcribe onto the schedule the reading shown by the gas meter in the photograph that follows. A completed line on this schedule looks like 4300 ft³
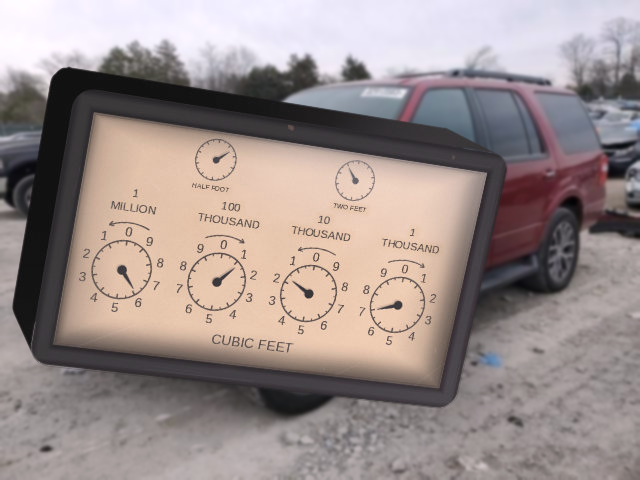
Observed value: 611700 ft³
